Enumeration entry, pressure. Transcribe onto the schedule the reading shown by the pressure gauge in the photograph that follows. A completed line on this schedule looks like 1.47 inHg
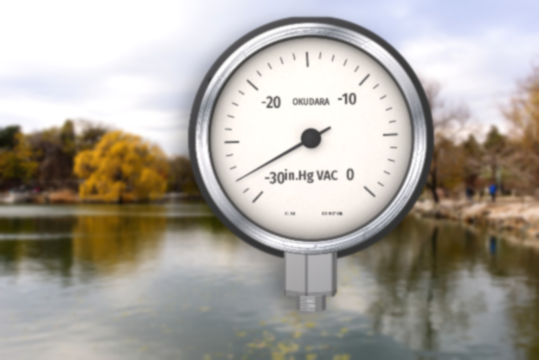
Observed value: -28 inHg
